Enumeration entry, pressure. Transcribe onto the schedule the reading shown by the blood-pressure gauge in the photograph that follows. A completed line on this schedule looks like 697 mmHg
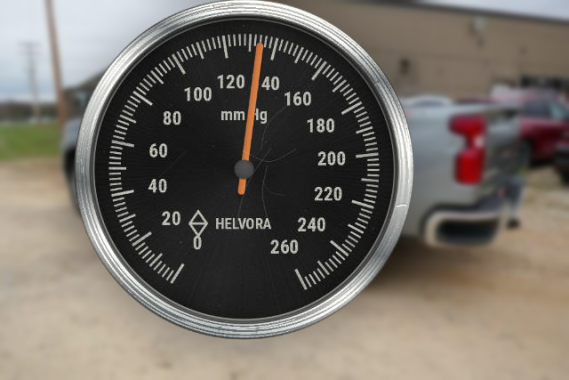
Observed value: 134 mmHg
